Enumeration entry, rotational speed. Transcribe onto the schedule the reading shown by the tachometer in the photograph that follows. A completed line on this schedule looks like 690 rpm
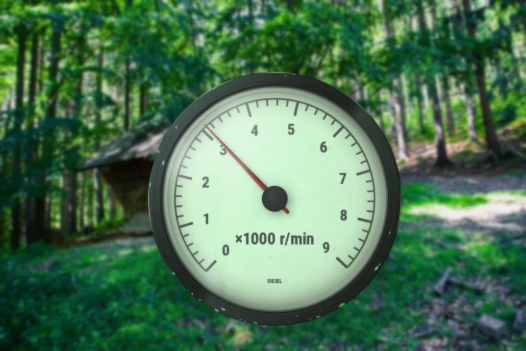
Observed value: 3100 rpm
